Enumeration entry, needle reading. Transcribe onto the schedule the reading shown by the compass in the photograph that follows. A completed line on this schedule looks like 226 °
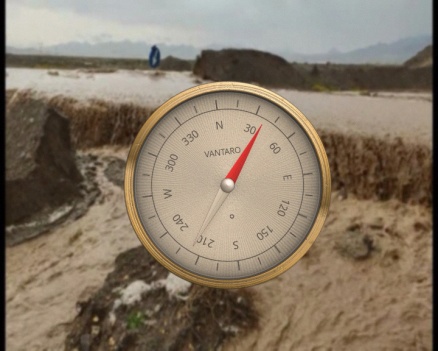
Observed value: 37.5 °
